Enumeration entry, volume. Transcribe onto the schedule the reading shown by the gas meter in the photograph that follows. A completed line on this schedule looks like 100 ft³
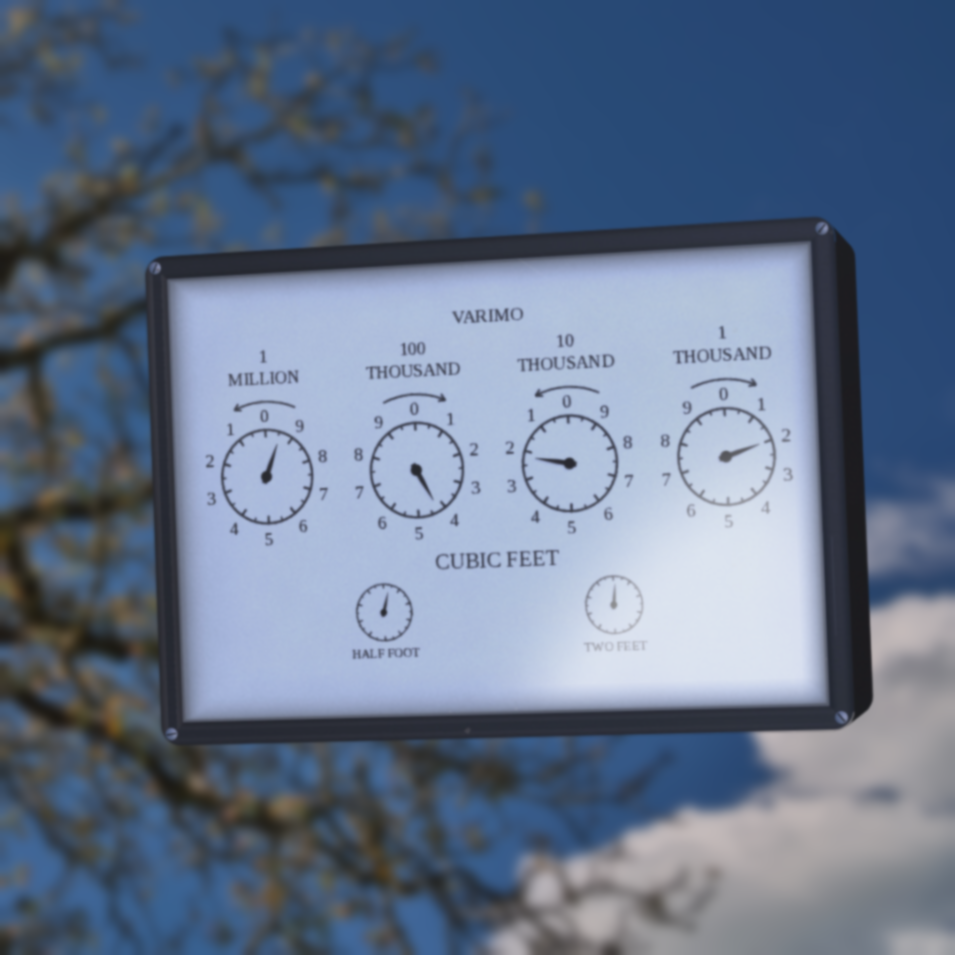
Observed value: 942200 ft³
